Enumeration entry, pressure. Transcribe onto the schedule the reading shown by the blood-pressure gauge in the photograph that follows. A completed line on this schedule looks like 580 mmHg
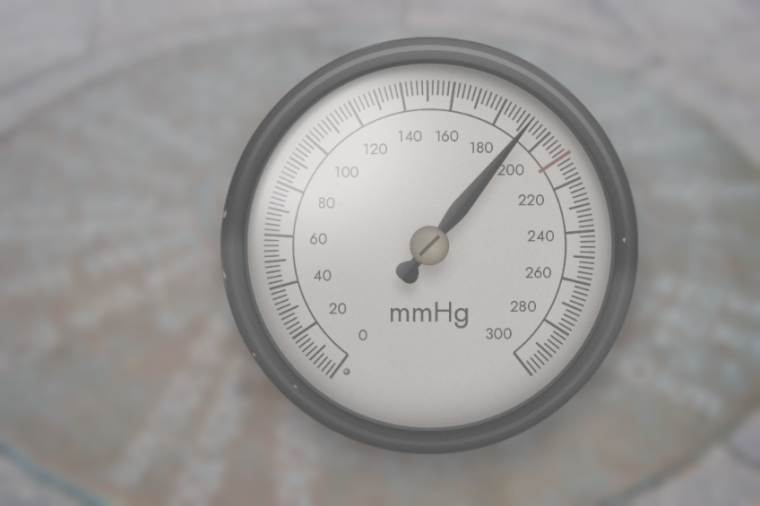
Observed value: 192 mmHg
